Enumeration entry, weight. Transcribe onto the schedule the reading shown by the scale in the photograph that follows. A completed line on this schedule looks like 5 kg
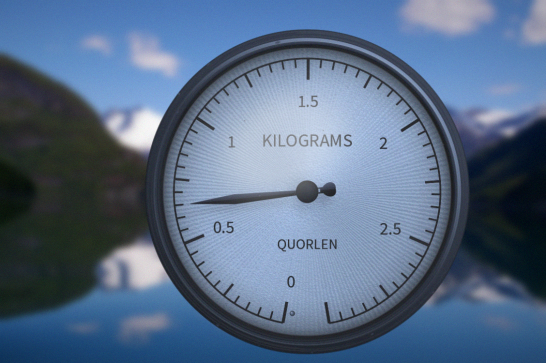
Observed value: 0.65 kg
